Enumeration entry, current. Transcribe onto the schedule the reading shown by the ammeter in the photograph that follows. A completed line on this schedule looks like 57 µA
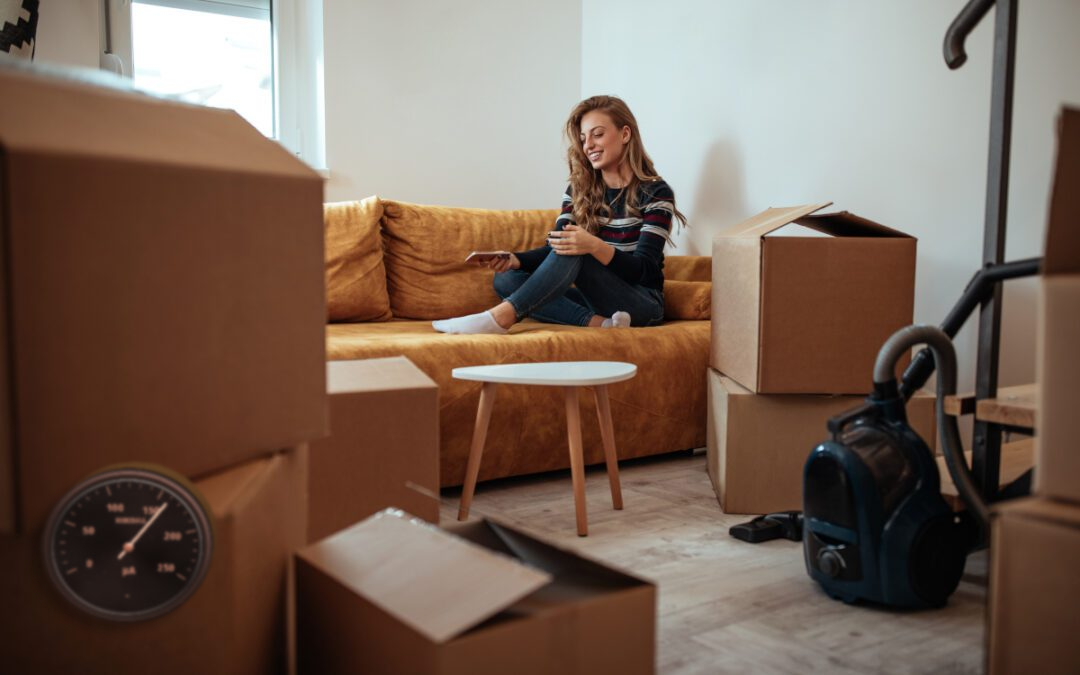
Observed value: 160 µA
